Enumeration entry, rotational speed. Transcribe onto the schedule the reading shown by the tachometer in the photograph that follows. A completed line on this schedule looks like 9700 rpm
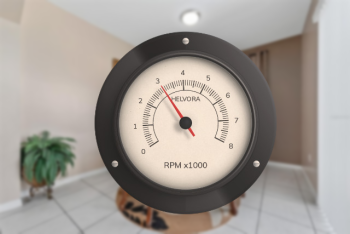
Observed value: 3000 rpm
